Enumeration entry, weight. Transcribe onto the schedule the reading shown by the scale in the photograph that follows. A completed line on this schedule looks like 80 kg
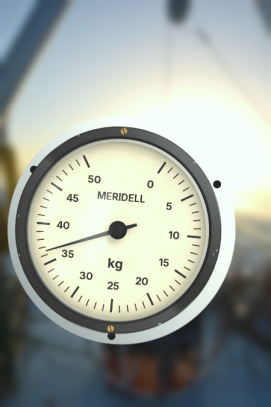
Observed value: 36.5 kg
